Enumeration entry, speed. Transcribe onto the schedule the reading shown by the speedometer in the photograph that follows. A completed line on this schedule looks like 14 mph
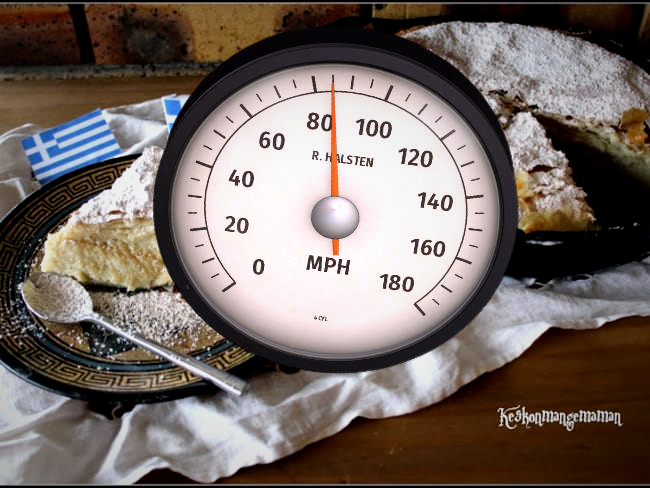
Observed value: 85 mph
